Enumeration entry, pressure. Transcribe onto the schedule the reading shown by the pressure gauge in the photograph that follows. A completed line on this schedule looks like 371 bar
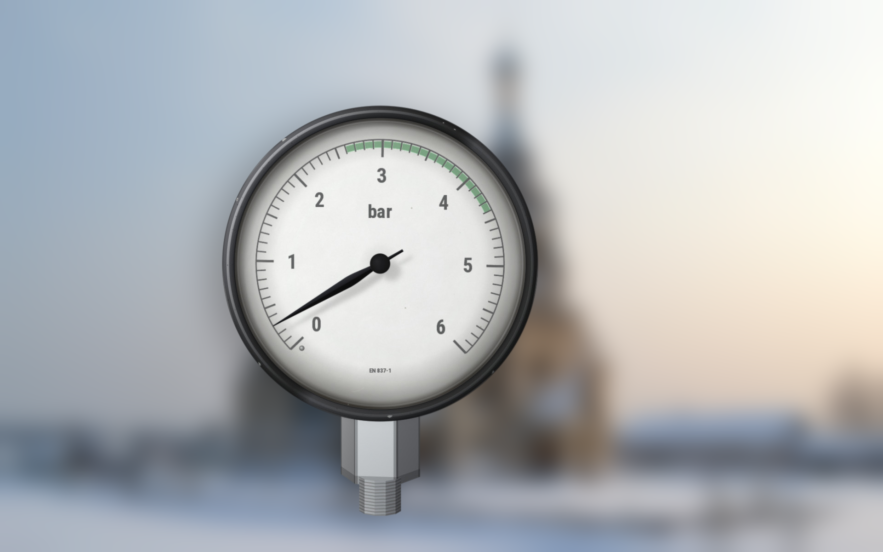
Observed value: 0.3 bar
